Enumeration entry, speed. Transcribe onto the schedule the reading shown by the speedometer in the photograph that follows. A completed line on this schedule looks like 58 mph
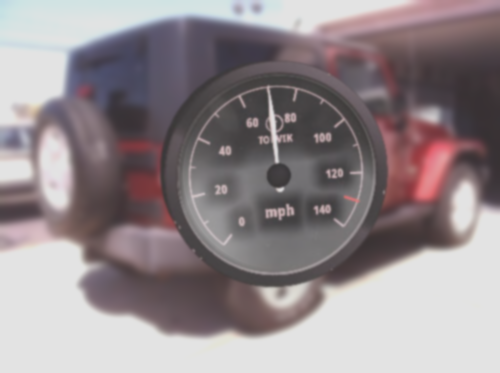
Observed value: 70 mph
